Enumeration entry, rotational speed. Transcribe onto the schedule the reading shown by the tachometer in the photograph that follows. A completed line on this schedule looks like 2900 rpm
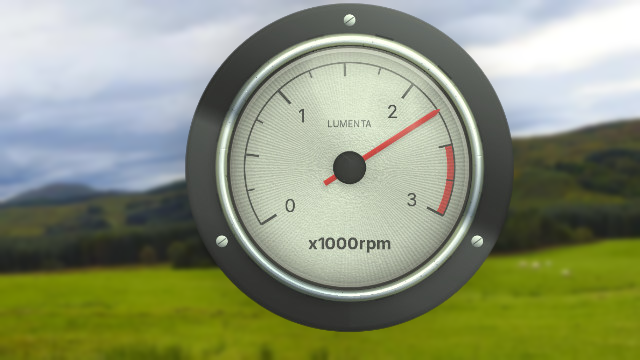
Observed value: 2250 rpm
